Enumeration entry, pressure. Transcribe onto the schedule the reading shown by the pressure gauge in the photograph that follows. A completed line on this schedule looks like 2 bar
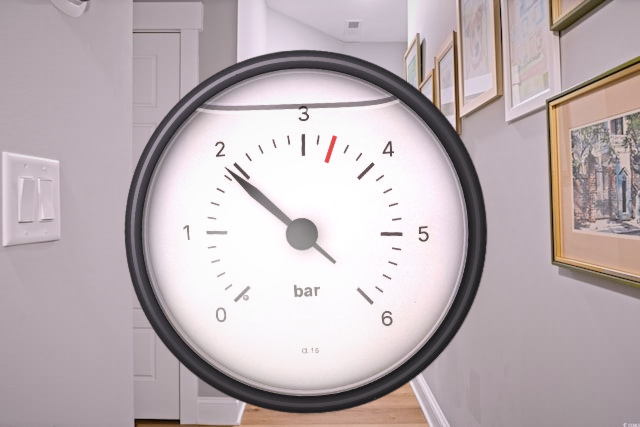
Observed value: 1.9 bar
